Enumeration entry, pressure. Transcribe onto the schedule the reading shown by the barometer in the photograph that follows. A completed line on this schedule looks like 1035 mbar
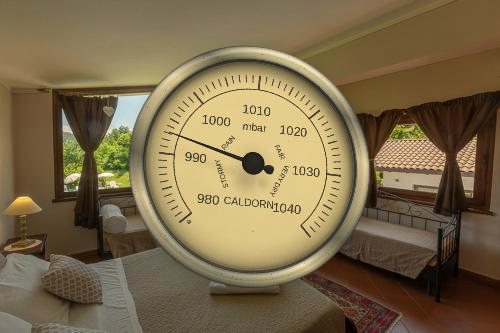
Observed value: 993 mbar
